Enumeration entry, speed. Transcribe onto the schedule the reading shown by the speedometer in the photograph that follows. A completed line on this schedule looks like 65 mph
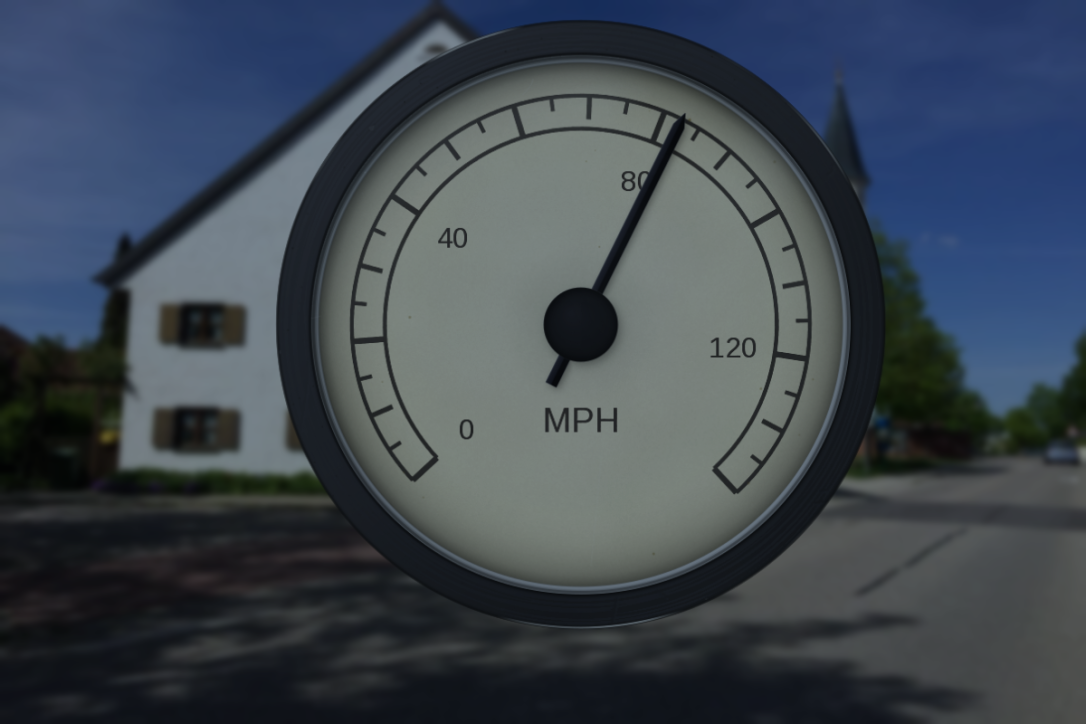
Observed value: 82.5 mph
